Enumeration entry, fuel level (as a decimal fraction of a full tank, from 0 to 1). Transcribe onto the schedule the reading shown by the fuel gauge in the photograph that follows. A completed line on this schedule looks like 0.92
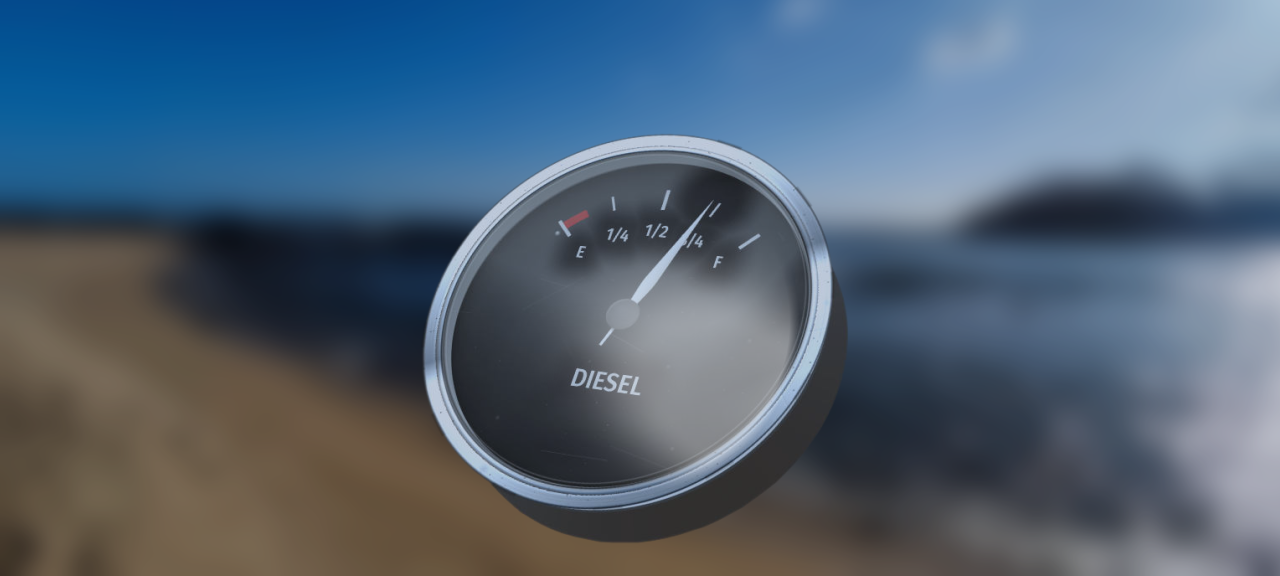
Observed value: 0.75
